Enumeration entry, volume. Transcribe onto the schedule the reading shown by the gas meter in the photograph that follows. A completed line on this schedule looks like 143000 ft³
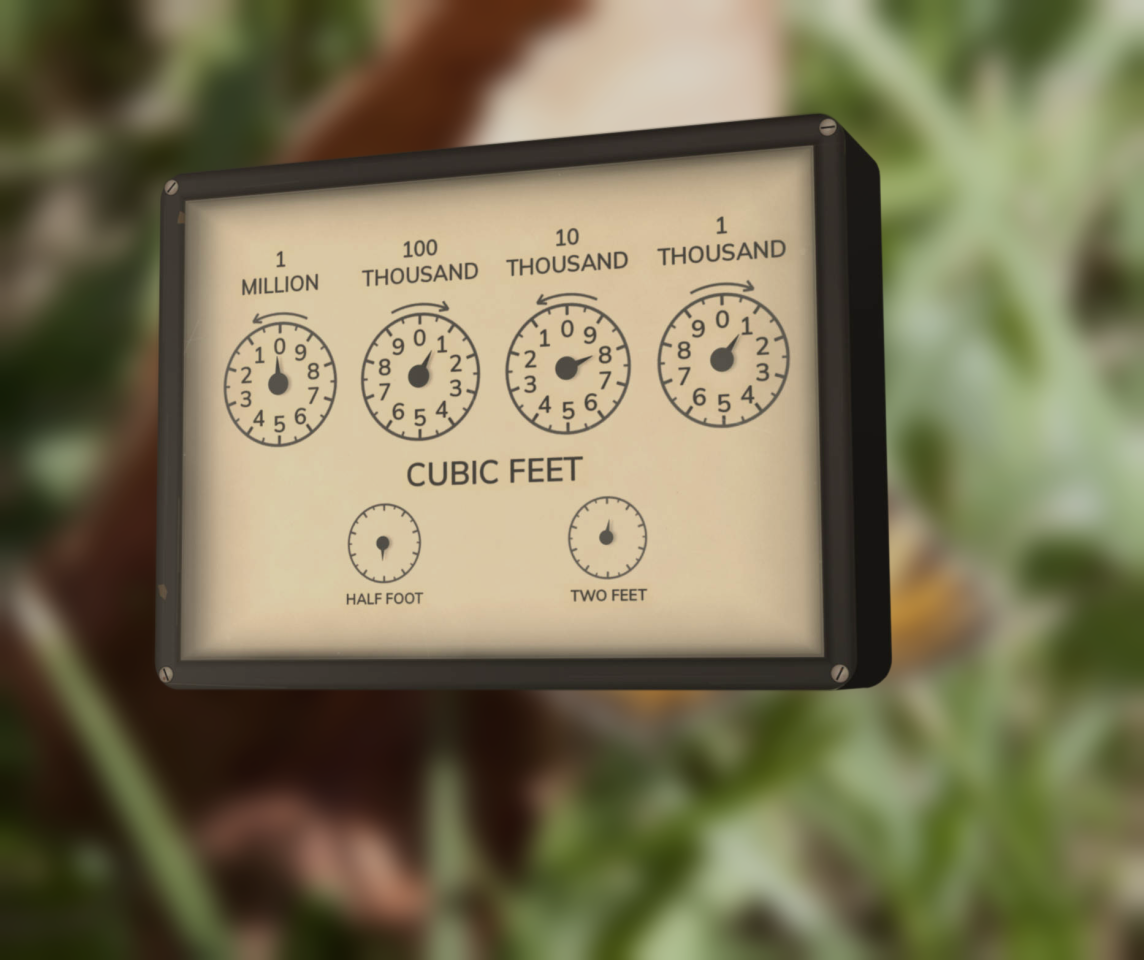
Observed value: 8100 ft³
